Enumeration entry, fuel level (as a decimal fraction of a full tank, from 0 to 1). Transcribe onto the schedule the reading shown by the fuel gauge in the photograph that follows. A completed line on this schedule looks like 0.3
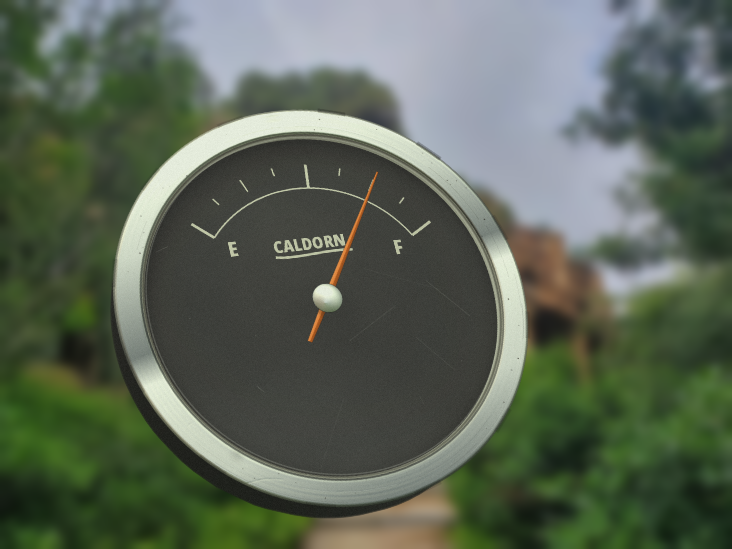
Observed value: 0.75
